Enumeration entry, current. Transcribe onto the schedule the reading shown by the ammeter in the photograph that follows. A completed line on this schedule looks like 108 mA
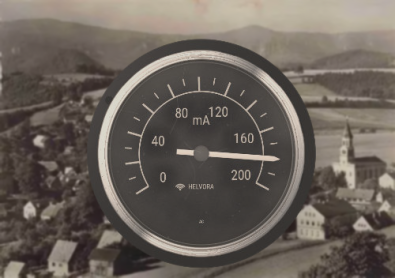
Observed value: 180 mA
